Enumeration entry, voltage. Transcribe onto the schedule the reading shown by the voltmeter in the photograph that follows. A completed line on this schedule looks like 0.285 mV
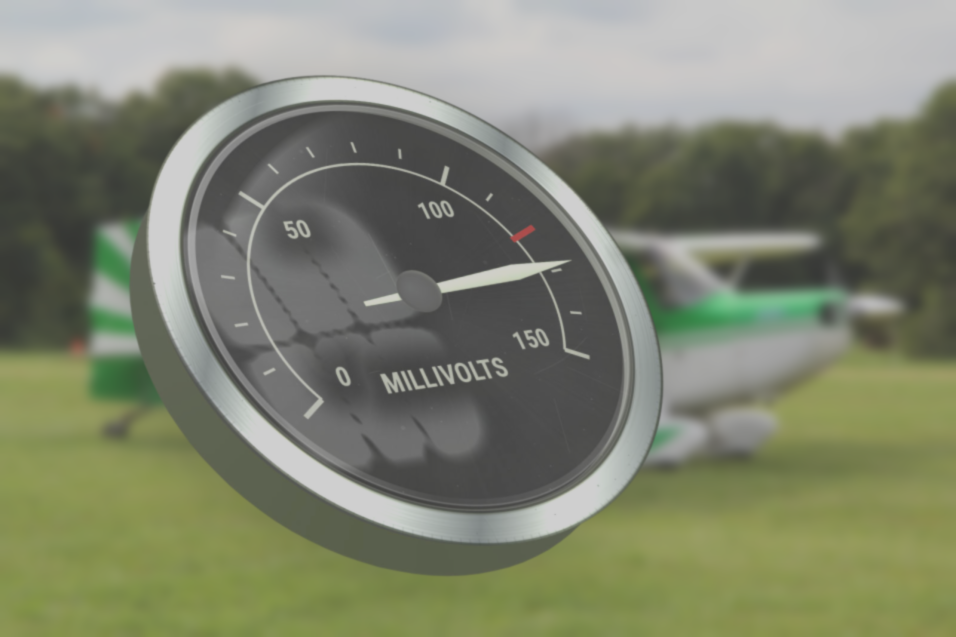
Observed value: 130 mV
